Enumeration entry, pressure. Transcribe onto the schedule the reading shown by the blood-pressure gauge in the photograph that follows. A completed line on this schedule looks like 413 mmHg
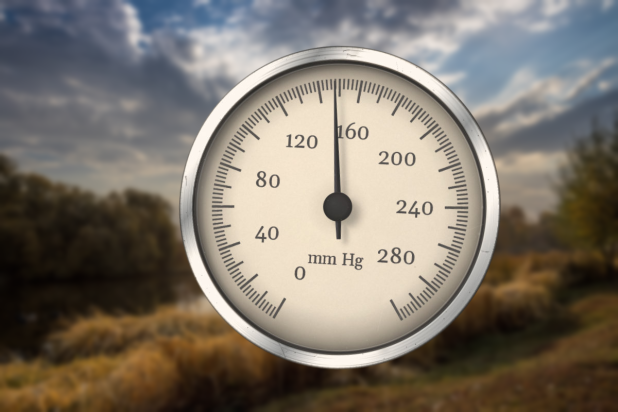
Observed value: 148 mmHg
